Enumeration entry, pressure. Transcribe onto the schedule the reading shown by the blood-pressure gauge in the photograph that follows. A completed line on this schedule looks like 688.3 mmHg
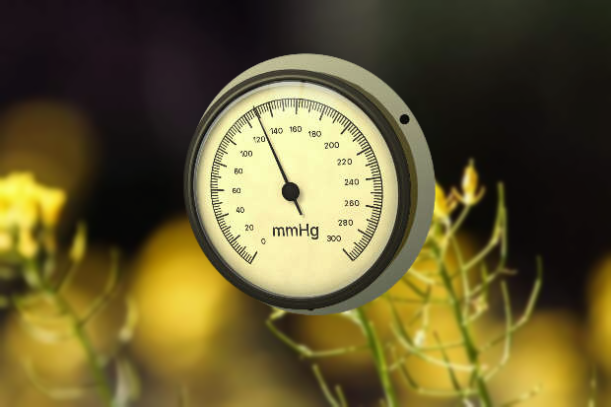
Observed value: 130 mmHg
